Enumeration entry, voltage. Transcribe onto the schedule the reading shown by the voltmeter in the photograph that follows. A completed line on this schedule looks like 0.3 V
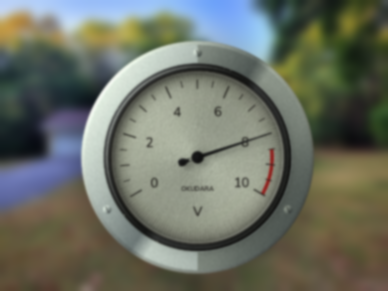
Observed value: 8 V
